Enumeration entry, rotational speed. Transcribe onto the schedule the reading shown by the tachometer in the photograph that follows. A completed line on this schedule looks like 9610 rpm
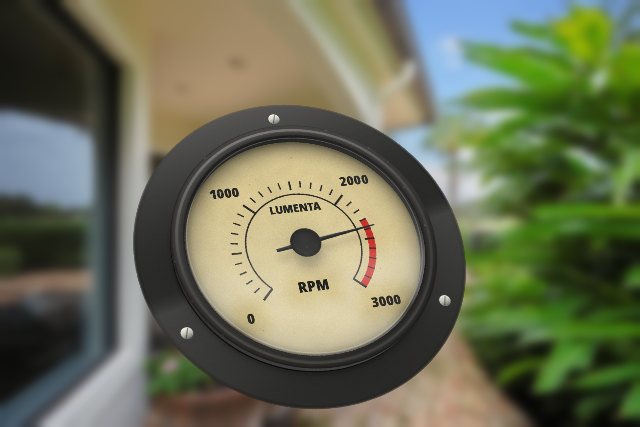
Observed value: 2400 rpm
